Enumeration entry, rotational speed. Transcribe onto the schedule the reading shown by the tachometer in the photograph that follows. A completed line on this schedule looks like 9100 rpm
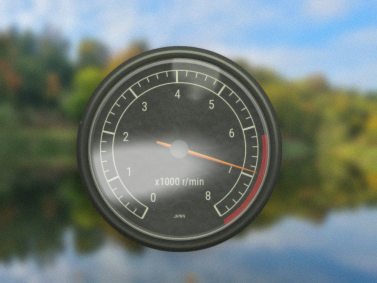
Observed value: 6900 rpm
